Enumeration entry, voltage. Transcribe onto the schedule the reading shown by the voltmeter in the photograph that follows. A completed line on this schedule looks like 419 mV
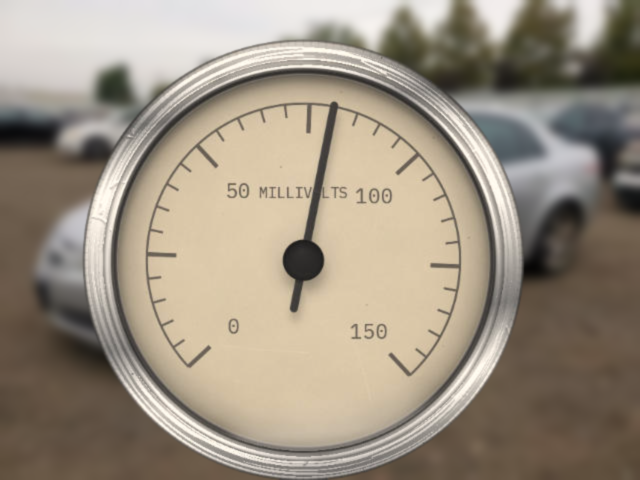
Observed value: 80 mV
